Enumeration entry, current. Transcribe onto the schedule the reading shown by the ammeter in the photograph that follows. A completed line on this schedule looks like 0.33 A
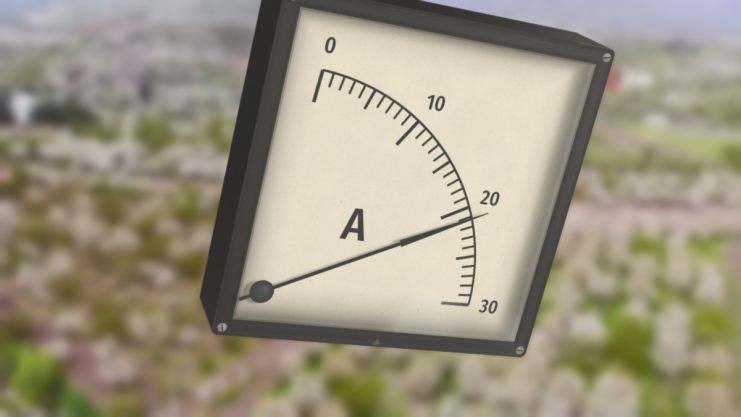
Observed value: 21 A
